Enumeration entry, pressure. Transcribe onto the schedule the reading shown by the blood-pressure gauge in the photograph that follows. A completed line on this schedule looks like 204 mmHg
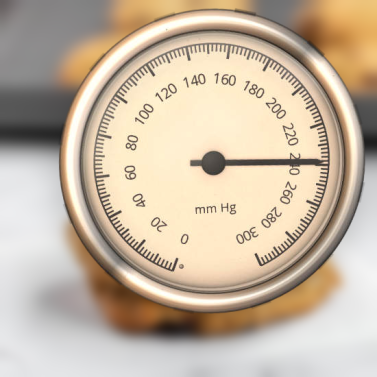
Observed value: 238 mmHg
